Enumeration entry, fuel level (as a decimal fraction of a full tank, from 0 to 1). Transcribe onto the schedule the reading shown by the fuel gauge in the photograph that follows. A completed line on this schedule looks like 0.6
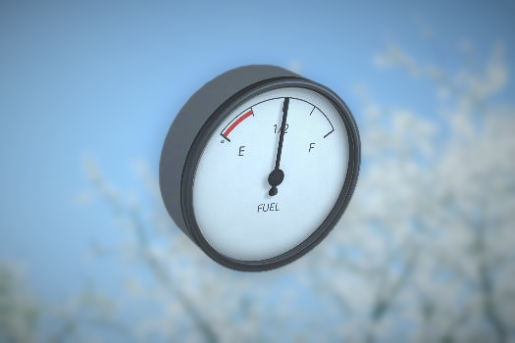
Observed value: 0.5
